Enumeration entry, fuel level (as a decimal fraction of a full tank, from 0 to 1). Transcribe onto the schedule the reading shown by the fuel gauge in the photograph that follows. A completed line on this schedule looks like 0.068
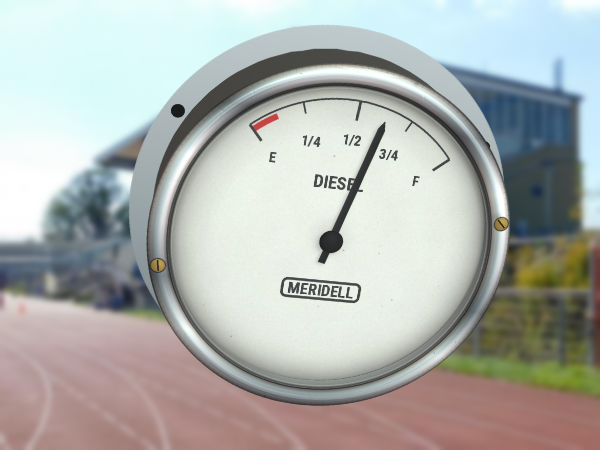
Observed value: 0.625
